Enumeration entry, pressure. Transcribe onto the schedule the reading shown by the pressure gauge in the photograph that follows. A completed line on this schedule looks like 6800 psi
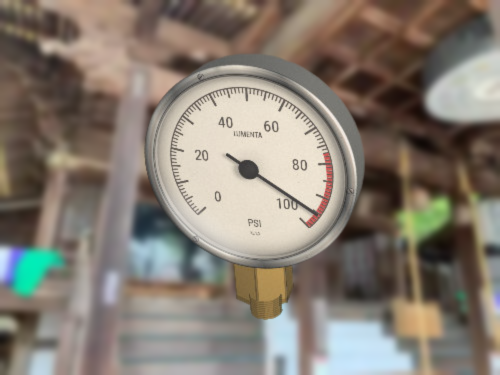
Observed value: 95 psi
